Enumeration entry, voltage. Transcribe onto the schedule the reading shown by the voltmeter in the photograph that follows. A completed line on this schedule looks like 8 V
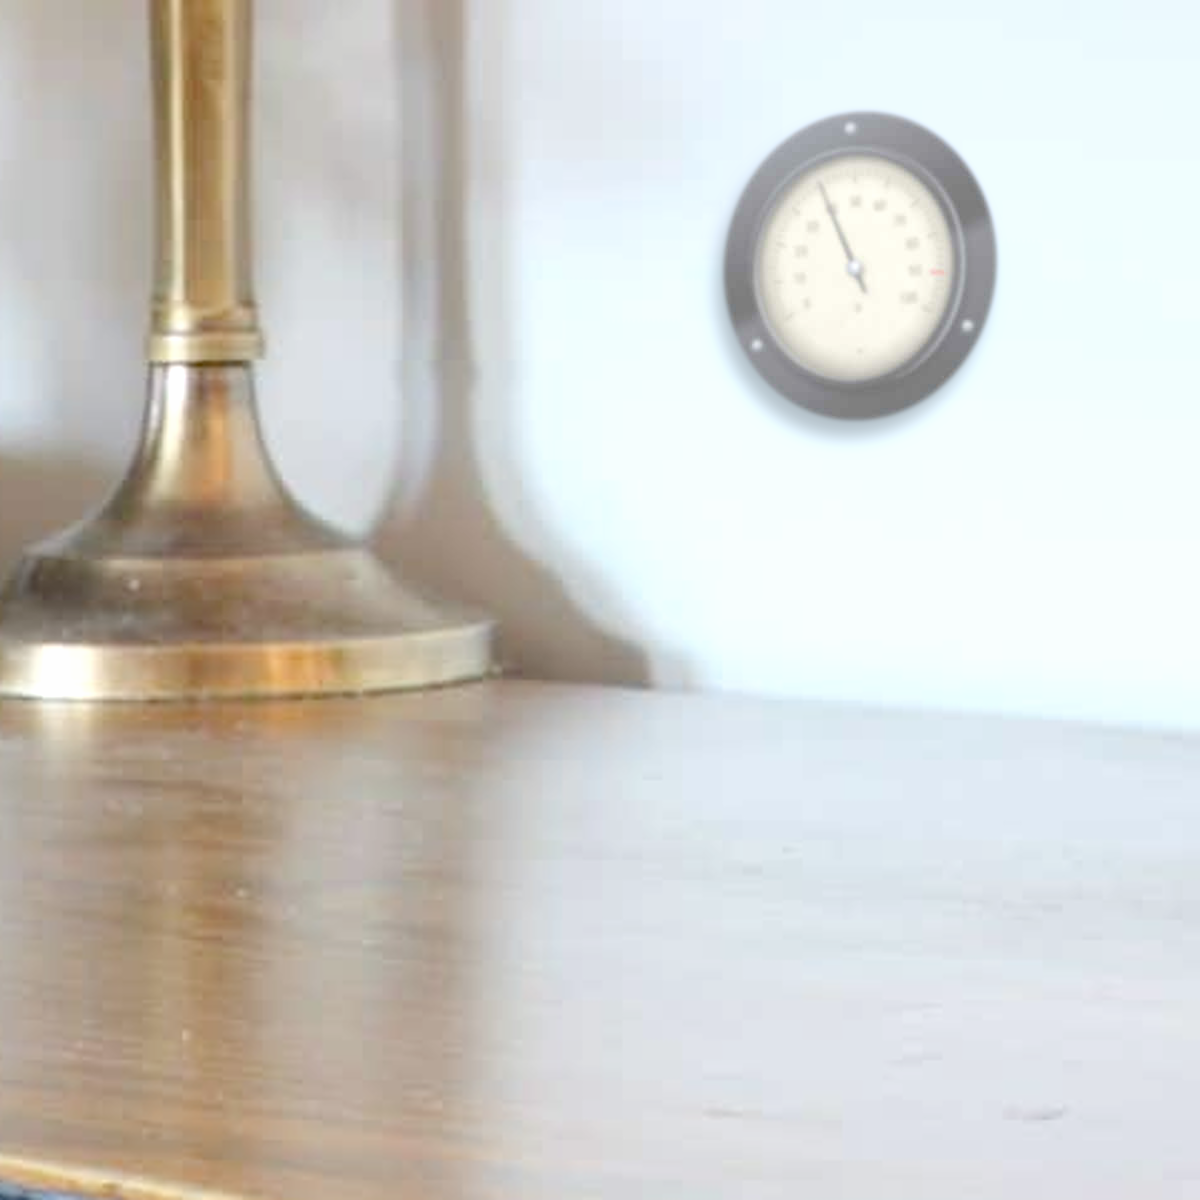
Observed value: 40 V
